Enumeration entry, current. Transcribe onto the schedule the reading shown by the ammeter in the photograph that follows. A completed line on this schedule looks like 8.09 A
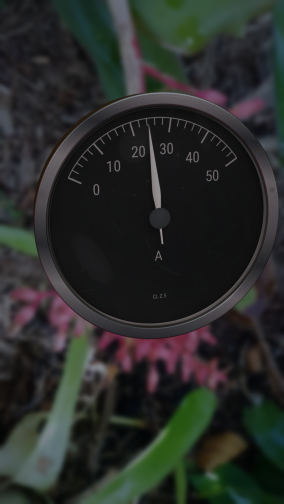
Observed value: 24 A
